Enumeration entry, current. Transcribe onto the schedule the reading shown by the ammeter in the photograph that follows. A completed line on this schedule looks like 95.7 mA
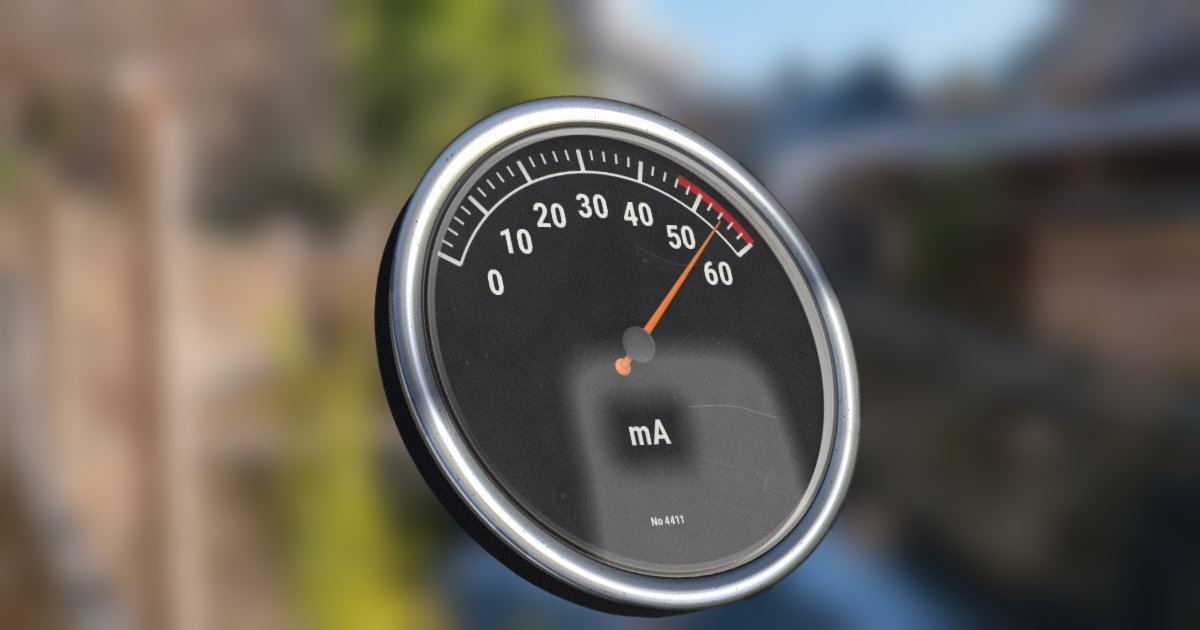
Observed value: 54 mA
